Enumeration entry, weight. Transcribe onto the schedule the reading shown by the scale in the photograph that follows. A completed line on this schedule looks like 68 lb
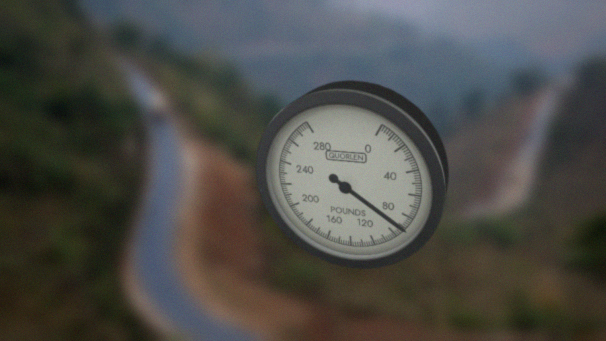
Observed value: 90 lb
